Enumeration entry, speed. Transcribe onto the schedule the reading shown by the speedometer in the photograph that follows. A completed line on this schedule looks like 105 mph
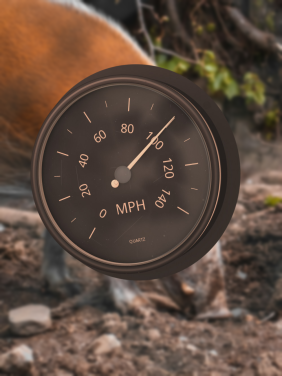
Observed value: 100 mph
